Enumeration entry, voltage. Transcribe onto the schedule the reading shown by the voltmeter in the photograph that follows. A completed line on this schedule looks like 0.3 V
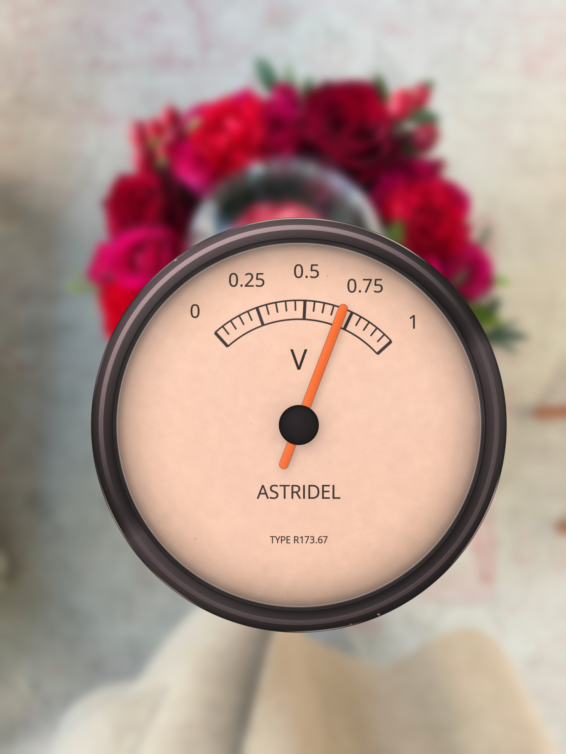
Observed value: 0.7 V
